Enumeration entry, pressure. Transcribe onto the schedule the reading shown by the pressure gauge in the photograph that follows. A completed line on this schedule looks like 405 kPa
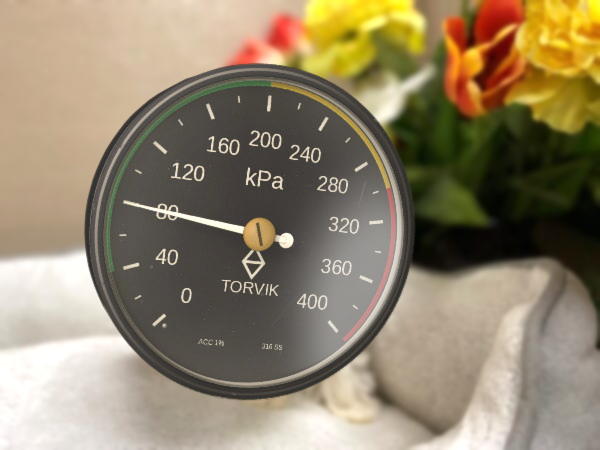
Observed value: 80 kPa
